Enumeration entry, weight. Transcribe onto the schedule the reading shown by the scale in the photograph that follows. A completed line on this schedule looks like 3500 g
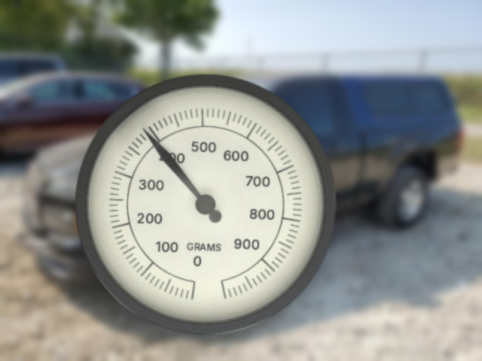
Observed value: 390 g
